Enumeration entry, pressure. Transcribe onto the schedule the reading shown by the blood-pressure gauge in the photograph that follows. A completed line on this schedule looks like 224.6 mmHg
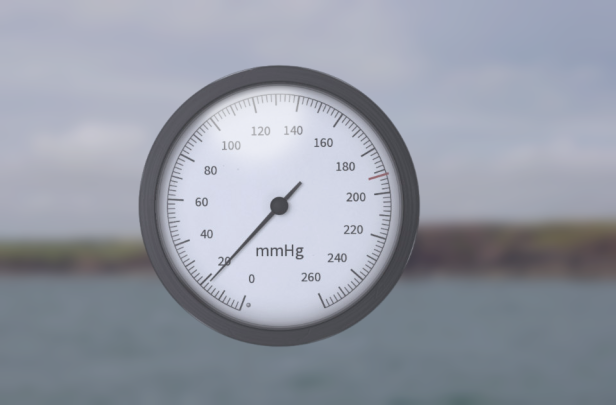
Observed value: 18 mmHg
